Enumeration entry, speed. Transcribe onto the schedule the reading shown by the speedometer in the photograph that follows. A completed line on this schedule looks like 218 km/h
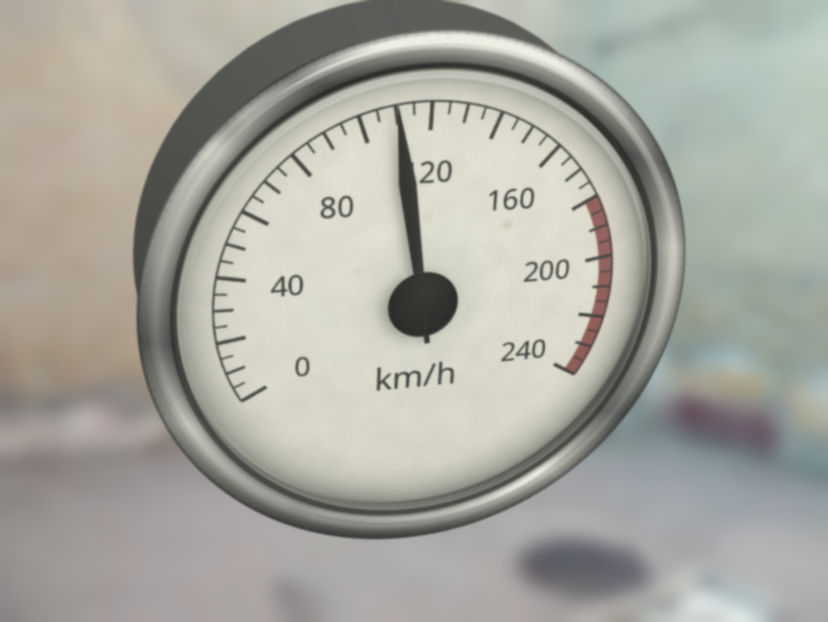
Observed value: 110 km/h
